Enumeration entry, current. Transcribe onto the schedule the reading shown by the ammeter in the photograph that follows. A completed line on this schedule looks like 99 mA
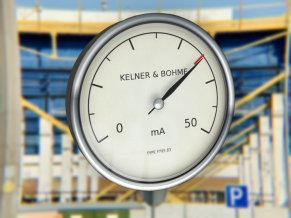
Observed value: 35 mA
